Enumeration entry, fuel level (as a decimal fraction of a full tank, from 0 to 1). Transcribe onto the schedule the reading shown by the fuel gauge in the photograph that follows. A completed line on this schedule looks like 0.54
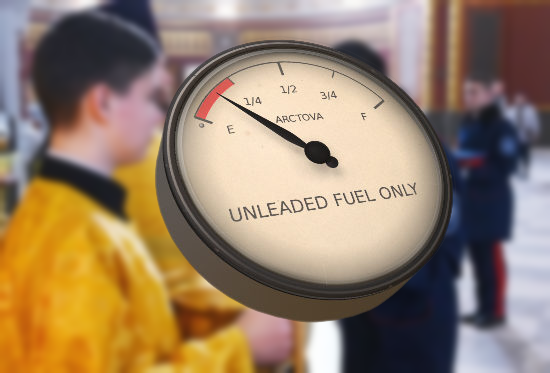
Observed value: 0.125
